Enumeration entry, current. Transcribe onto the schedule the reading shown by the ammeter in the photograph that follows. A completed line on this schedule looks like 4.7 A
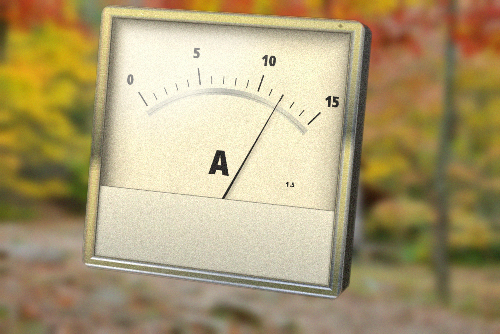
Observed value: 12 A
